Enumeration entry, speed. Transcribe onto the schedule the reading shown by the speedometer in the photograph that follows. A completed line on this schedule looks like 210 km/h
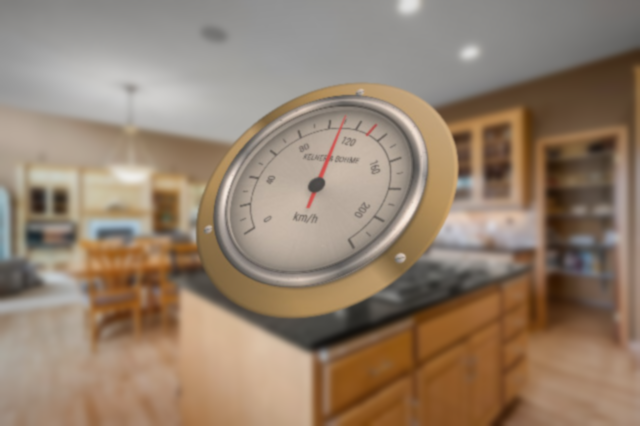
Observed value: 110 km/h
